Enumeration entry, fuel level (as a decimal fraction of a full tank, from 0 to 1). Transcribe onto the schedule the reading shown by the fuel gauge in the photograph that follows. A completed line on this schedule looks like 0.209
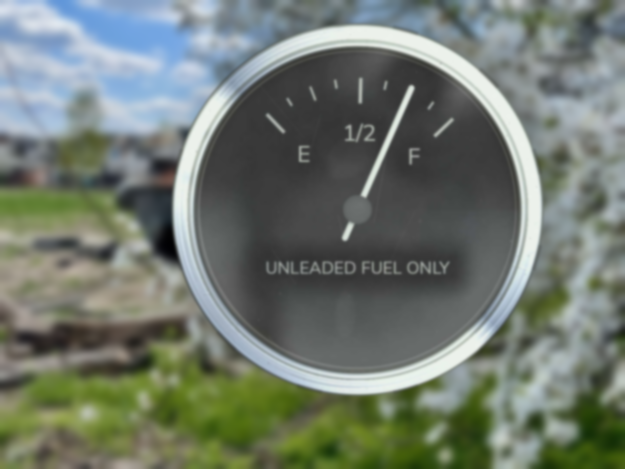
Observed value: 0.75
